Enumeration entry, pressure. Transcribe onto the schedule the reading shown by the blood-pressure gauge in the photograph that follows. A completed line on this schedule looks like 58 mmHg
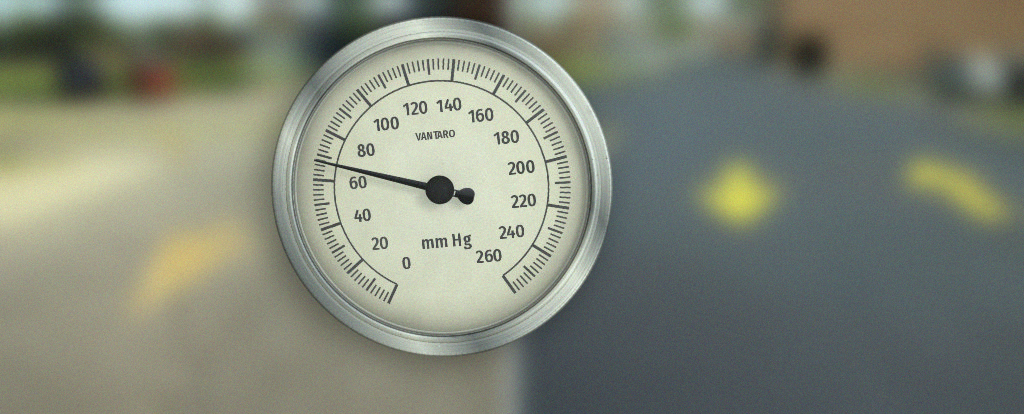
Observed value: 68 mmHg
